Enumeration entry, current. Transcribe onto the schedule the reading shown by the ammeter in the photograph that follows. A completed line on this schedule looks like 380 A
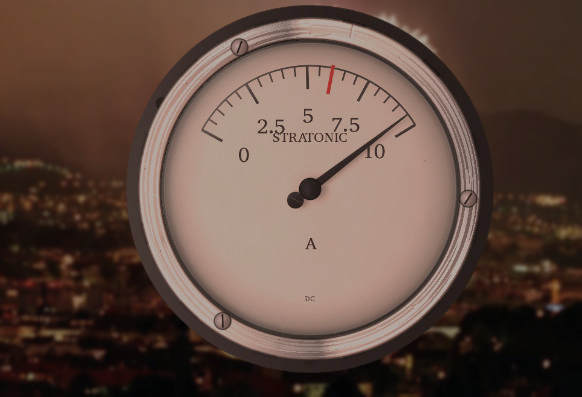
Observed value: 9.5 A
